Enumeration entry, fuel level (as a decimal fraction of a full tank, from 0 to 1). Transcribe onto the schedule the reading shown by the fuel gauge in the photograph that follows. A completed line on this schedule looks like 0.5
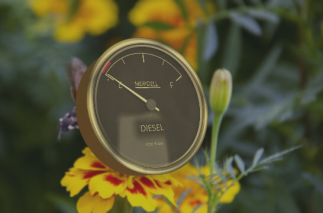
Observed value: 0
